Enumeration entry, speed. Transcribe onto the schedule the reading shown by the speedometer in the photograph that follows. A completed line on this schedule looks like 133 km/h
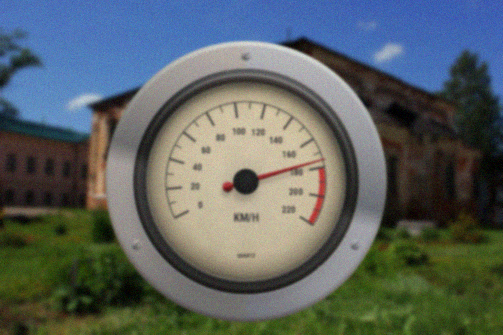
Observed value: 175 km/h
